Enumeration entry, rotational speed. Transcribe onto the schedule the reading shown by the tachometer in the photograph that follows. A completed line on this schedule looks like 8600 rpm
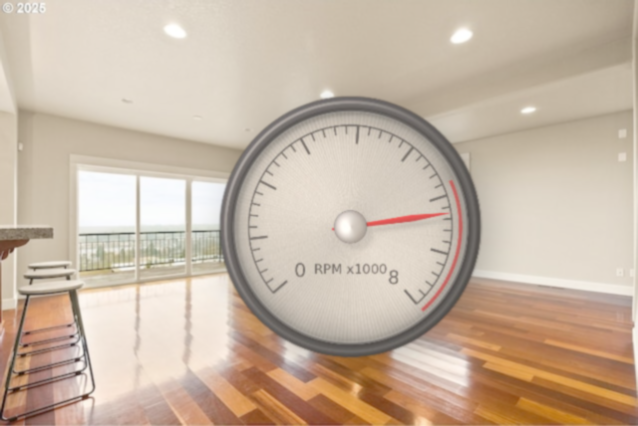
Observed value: 6300 rpm
